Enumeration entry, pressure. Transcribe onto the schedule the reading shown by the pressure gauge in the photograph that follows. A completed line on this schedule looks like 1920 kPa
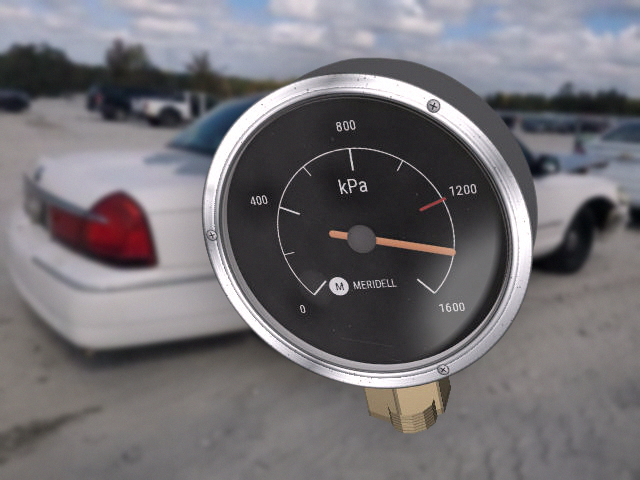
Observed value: 1400 kPa
